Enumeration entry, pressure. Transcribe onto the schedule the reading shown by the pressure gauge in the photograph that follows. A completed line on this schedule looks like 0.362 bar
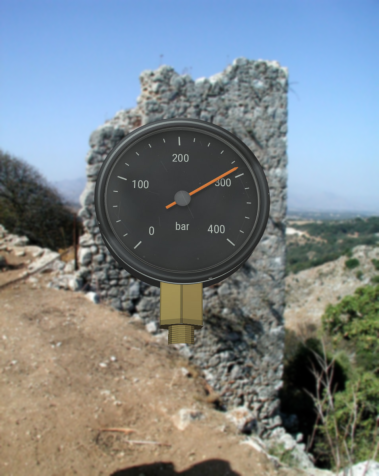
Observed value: 290 bar
